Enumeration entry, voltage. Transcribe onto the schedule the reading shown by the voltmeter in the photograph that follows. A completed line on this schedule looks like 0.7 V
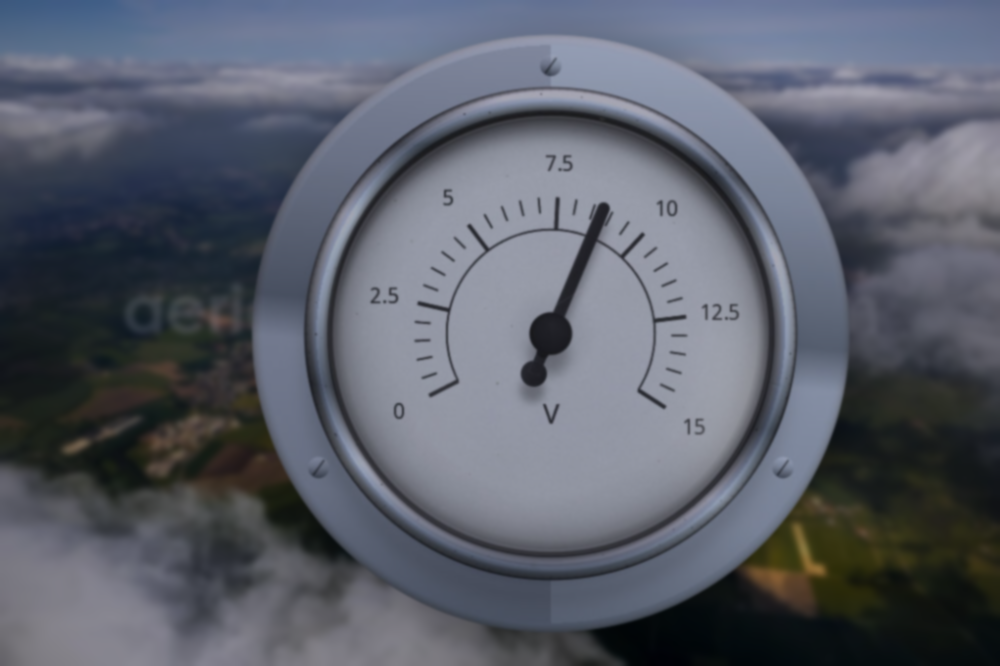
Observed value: 8.75 V
